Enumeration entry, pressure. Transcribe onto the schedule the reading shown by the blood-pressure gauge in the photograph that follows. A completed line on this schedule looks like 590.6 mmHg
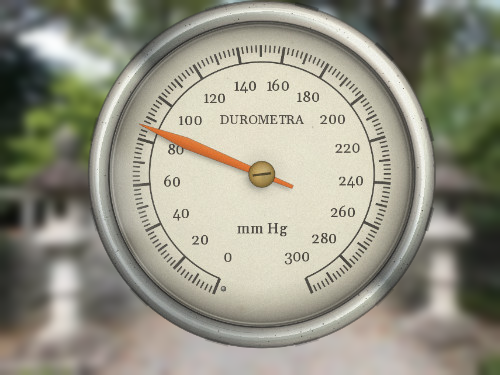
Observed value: 86 mmHg
